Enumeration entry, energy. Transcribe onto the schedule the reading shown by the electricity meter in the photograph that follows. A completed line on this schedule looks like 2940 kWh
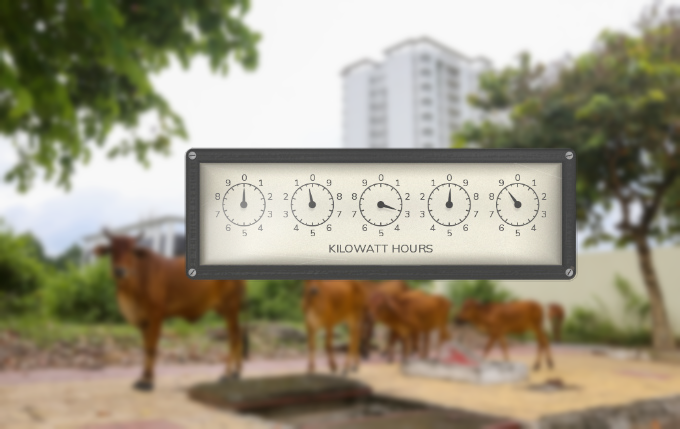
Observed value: 299 kWh
